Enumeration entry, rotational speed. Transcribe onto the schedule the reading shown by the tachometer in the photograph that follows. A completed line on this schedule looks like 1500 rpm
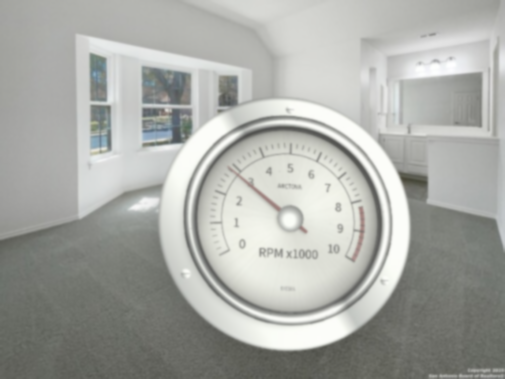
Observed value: 2800 rpm
